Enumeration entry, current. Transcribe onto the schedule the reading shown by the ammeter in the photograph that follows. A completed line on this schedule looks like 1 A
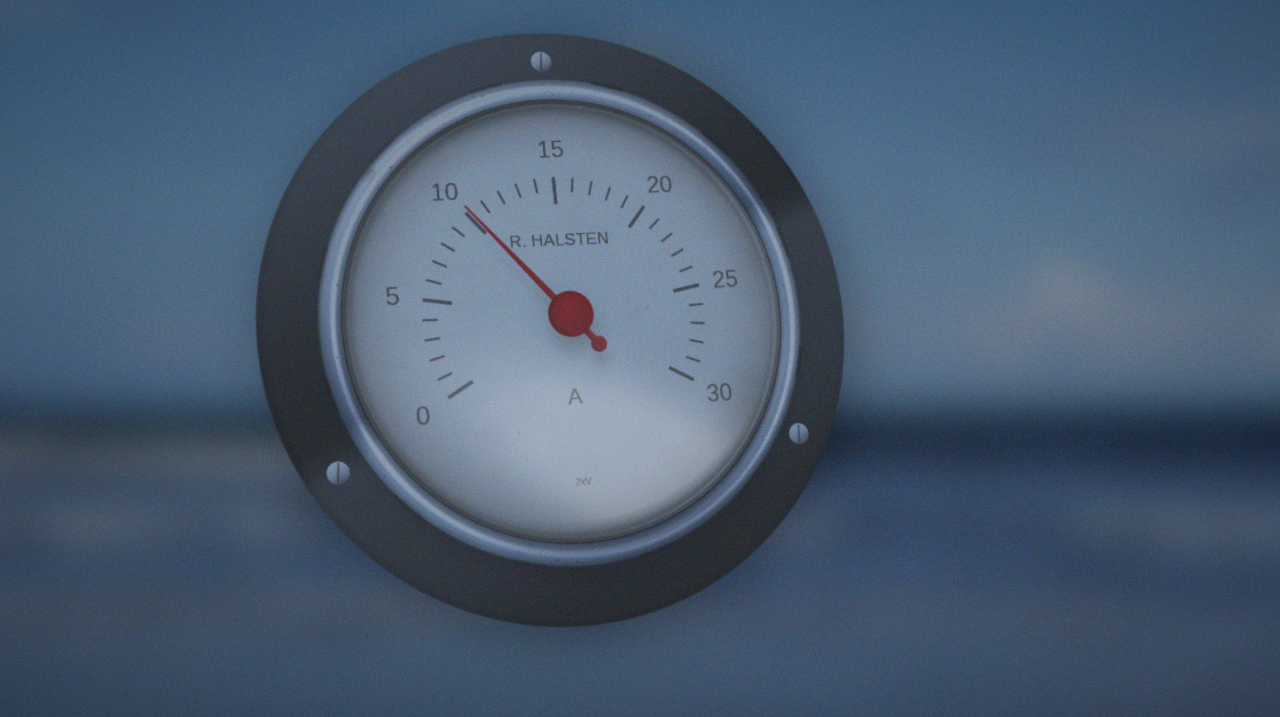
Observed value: 10 A
